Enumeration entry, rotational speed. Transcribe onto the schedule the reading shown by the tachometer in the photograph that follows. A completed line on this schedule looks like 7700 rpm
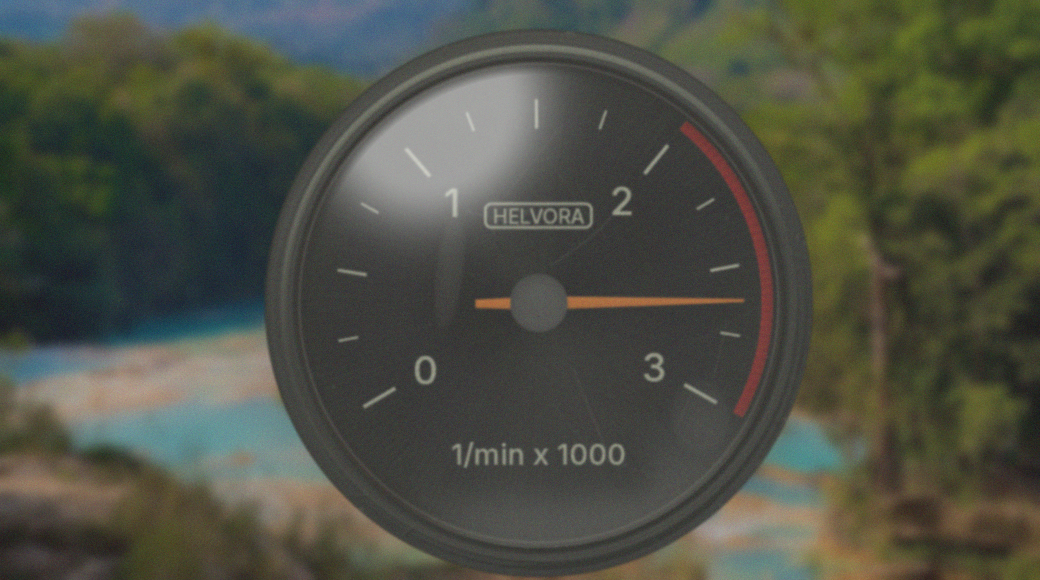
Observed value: 2625 rpm
